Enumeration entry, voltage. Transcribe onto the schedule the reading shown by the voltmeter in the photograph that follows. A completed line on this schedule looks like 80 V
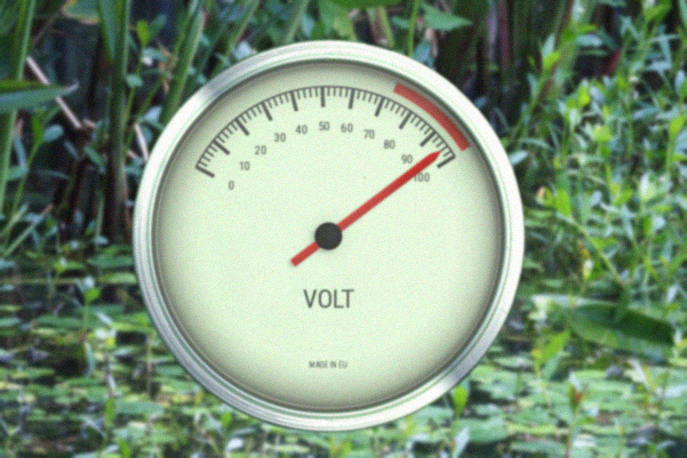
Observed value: 96 V
